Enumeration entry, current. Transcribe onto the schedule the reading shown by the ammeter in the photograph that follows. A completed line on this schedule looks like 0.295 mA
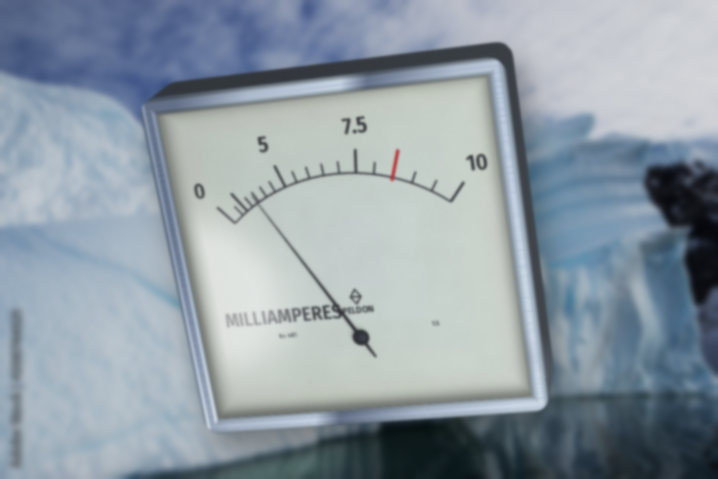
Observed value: 3.5 mA
